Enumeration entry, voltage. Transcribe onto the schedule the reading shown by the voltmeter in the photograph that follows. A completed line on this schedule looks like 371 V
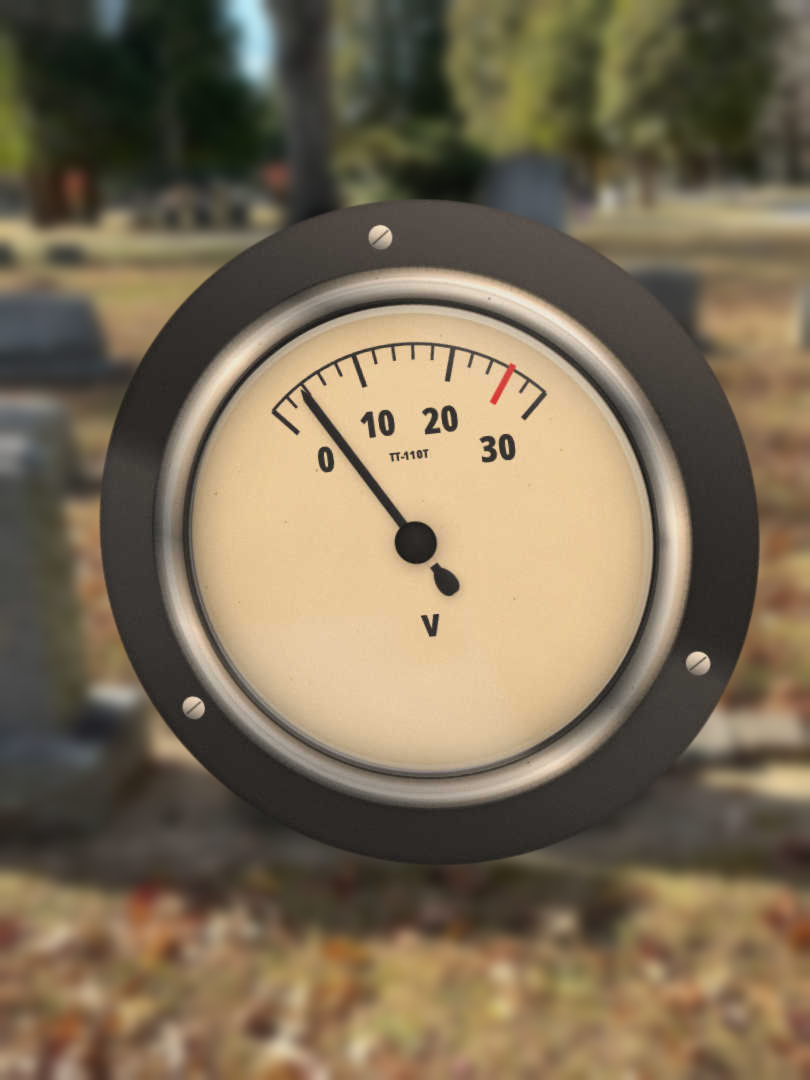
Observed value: 4 V
